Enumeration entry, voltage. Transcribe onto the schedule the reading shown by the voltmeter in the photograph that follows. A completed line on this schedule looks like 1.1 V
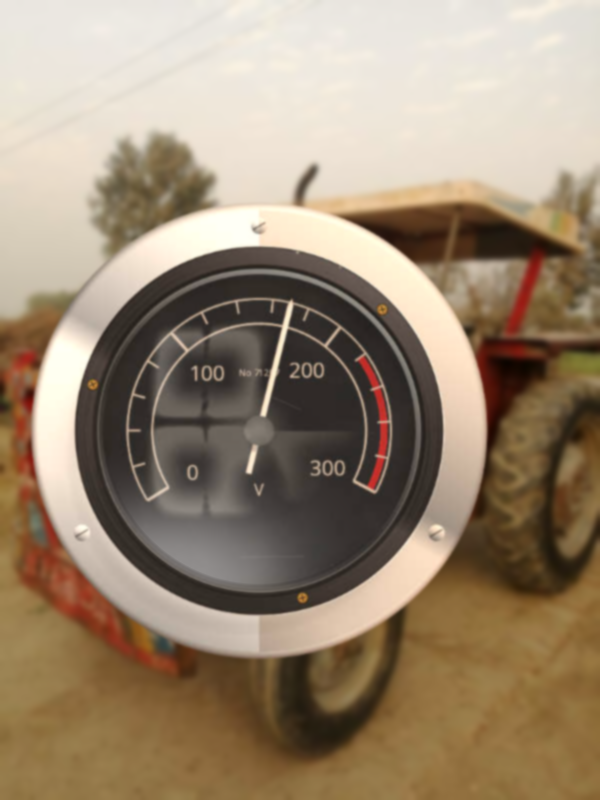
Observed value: 170 V
